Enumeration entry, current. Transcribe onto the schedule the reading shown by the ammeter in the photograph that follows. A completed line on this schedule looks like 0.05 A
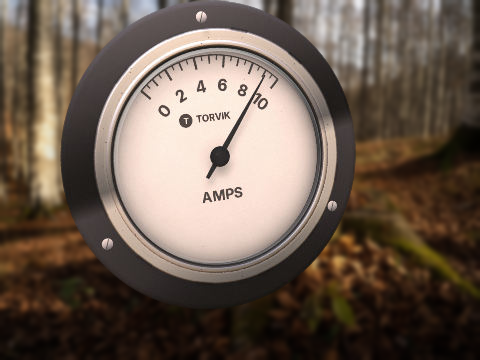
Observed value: 9 A
